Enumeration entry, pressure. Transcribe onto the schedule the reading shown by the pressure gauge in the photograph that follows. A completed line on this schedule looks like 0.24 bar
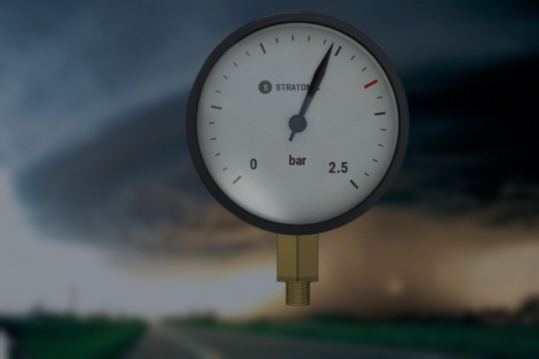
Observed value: 1.45 bar
